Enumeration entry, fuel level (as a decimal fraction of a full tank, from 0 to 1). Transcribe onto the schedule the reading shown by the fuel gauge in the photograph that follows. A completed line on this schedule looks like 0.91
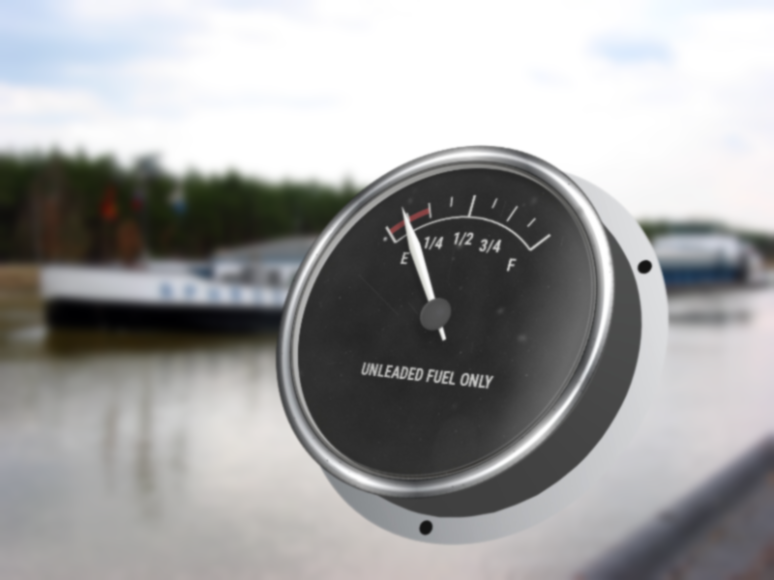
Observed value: 0.125
